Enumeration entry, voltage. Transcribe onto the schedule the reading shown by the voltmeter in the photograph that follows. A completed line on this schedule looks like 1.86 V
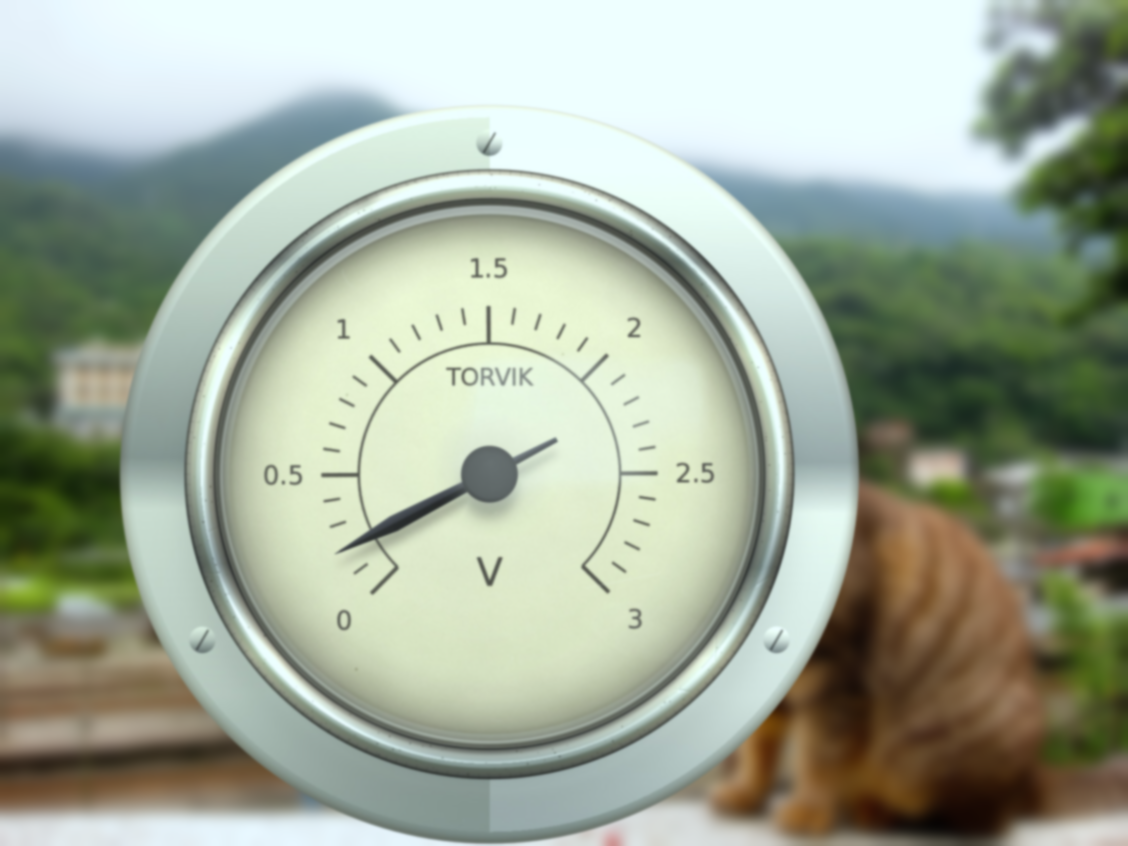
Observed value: 0.2 V
